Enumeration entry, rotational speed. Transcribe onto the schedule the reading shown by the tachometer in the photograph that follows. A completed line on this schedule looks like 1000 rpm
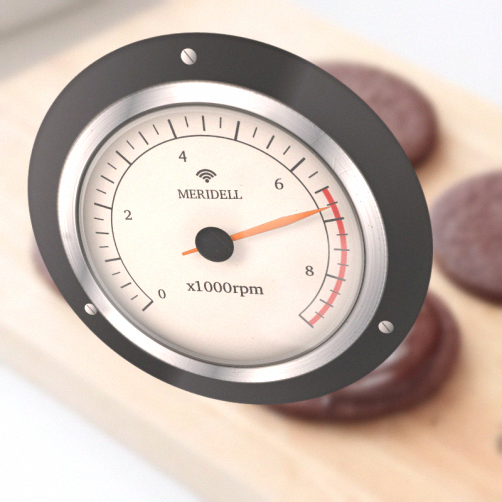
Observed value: 6750 rpm
